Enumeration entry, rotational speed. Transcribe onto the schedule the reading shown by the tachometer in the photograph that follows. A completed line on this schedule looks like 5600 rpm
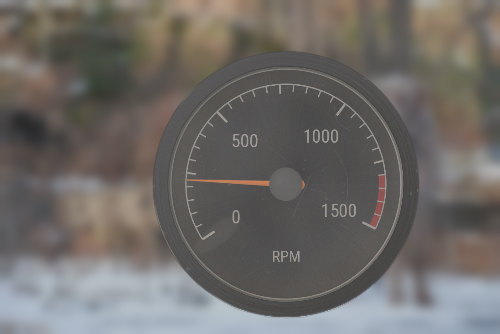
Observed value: 225 rpm
